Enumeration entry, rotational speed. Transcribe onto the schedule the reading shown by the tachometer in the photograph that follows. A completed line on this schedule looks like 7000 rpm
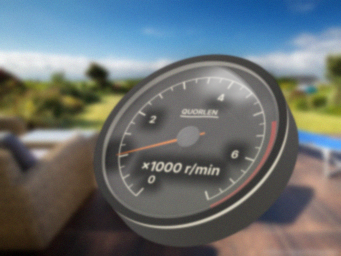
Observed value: 1000 rpm
